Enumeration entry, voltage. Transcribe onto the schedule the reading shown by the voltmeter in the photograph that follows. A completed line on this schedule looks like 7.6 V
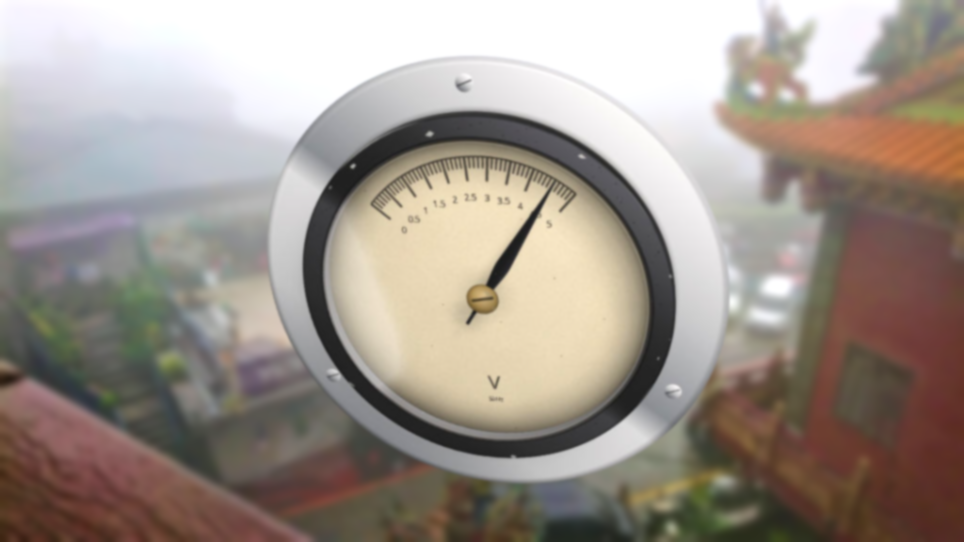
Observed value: 4.5 V
